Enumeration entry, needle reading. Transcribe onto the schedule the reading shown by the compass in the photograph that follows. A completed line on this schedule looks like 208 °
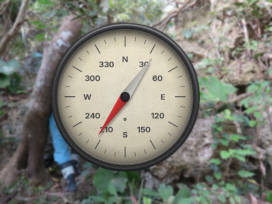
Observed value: 215 °
